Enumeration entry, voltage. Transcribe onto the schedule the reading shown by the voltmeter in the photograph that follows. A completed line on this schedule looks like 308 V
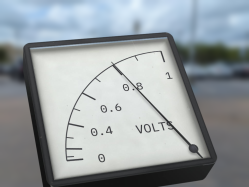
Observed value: 0.8 V
